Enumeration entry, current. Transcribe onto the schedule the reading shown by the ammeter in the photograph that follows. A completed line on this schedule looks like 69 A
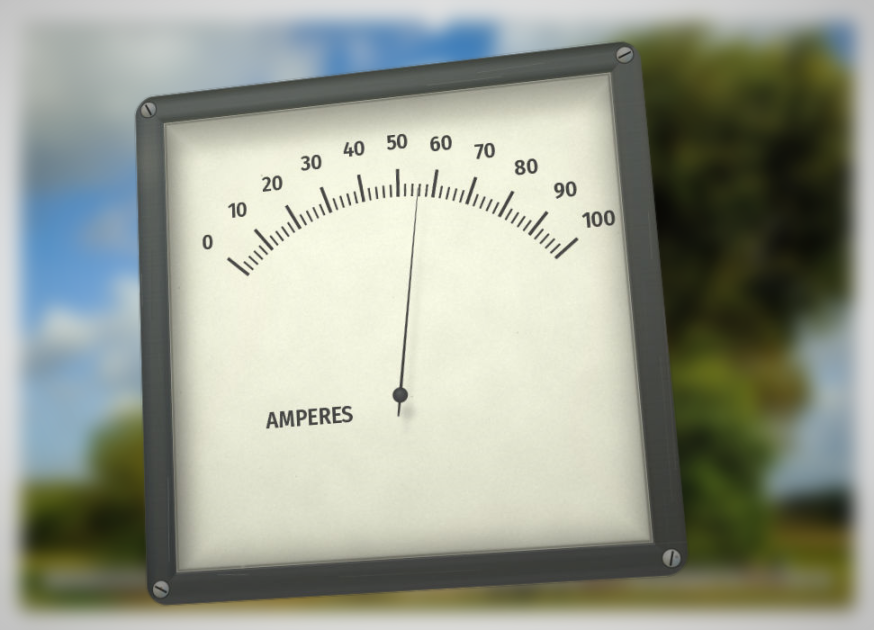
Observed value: 56 A
